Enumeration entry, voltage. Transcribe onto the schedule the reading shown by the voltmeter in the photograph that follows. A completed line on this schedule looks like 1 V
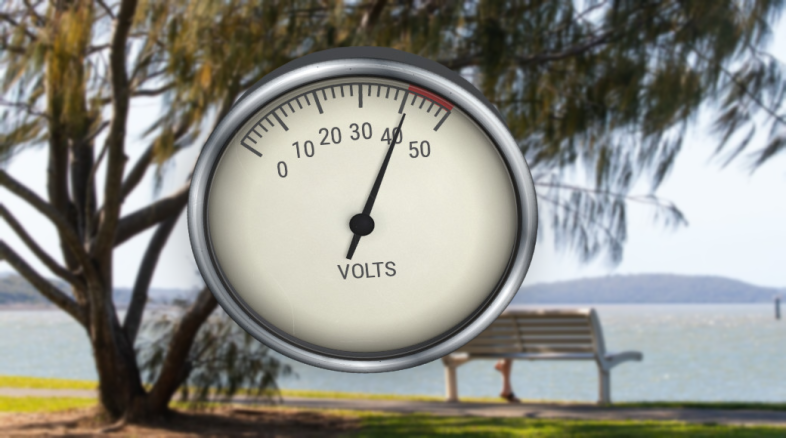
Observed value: 41 V
